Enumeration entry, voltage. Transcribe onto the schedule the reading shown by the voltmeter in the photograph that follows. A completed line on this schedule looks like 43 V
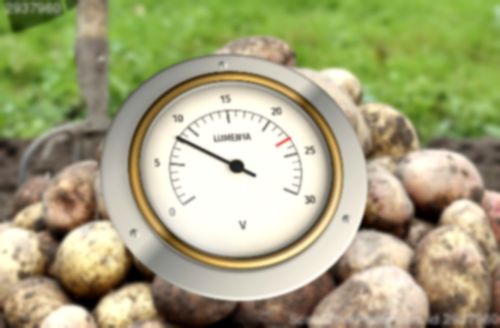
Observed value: 8 V
